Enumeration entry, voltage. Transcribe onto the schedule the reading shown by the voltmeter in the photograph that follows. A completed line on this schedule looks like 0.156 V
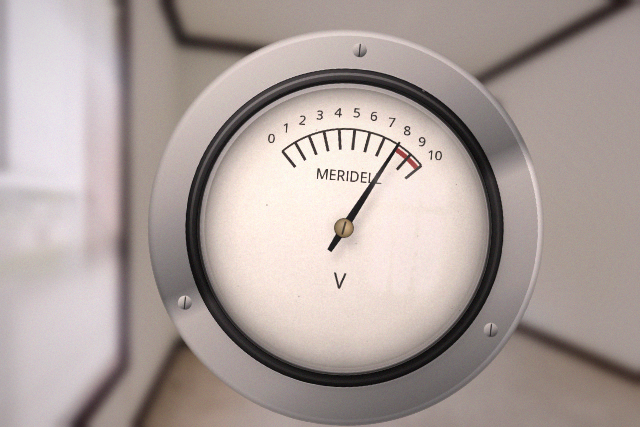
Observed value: 8 V
